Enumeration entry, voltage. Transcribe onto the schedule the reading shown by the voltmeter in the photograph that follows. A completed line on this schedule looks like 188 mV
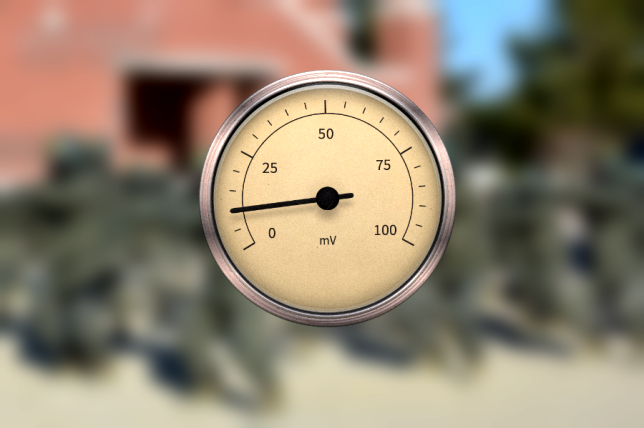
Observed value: 10 mV
